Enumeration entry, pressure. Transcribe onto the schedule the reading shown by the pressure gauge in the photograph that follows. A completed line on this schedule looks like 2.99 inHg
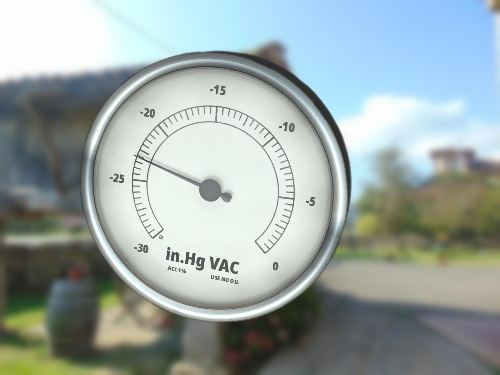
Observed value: -23 inHg
